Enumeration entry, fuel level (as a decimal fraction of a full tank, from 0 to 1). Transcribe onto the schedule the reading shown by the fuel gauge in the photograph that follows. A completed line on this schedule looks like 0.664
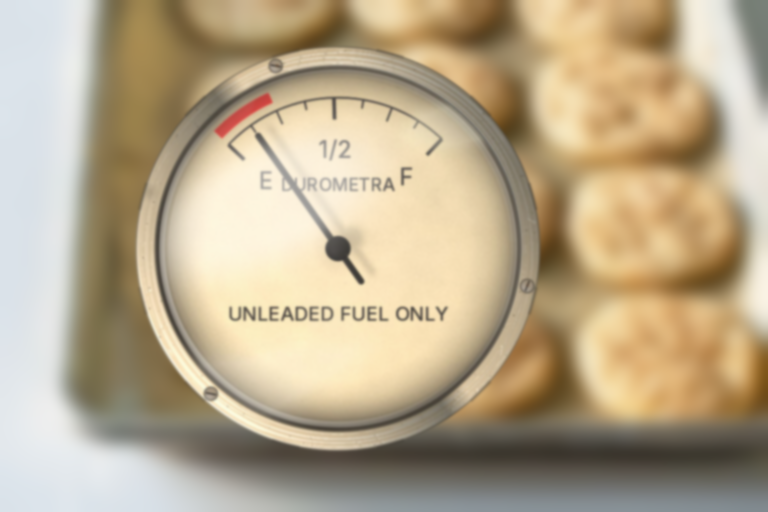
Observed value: 0.125
